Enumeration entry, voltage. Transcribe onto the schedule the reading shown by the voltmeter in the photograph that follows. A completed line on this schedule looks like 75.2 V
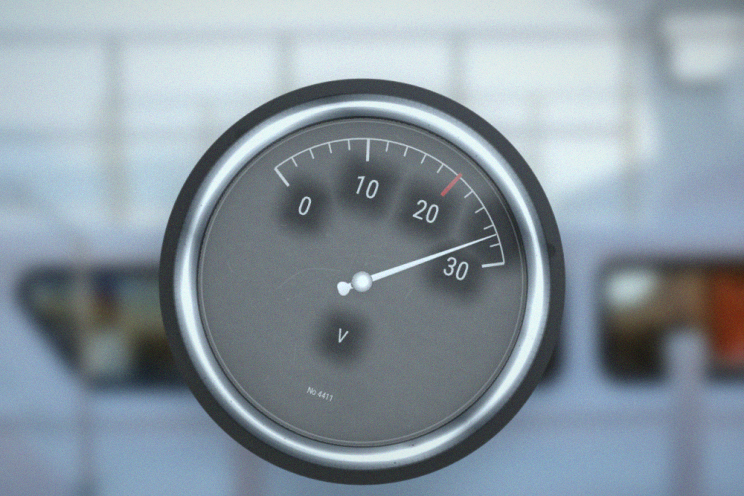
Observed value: 27 V
